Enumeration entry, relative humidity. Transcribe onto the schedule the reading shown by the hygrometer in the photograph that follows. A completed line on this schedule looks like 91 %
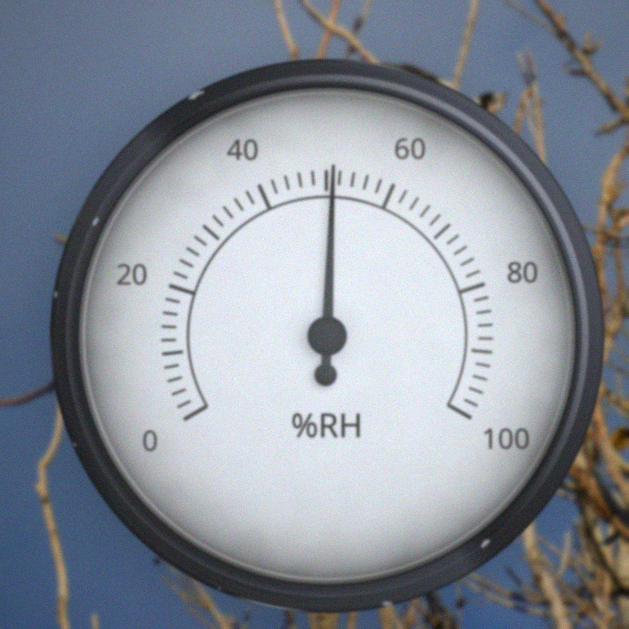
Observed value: 51 %
